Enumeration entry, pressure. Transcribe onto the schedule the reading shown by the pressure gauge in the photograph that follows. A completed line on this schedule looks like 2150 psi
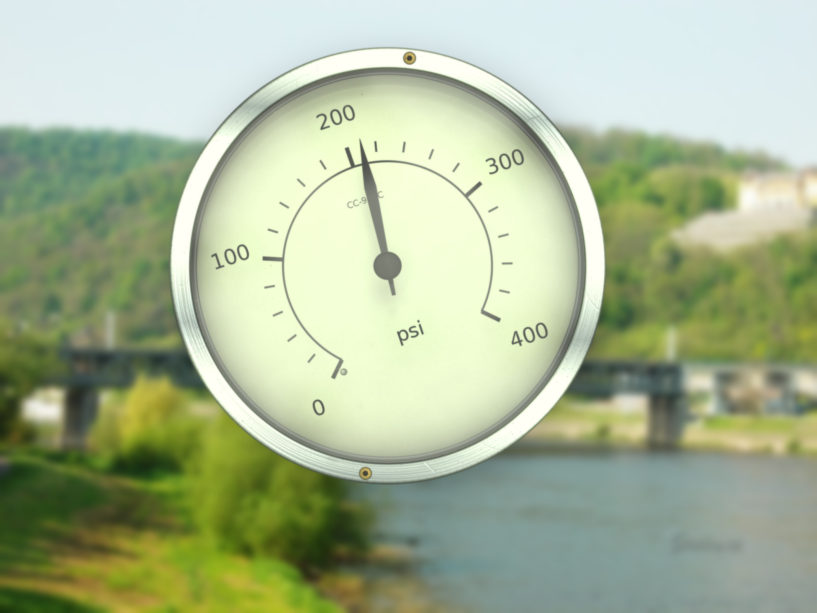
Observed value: 210 psi
